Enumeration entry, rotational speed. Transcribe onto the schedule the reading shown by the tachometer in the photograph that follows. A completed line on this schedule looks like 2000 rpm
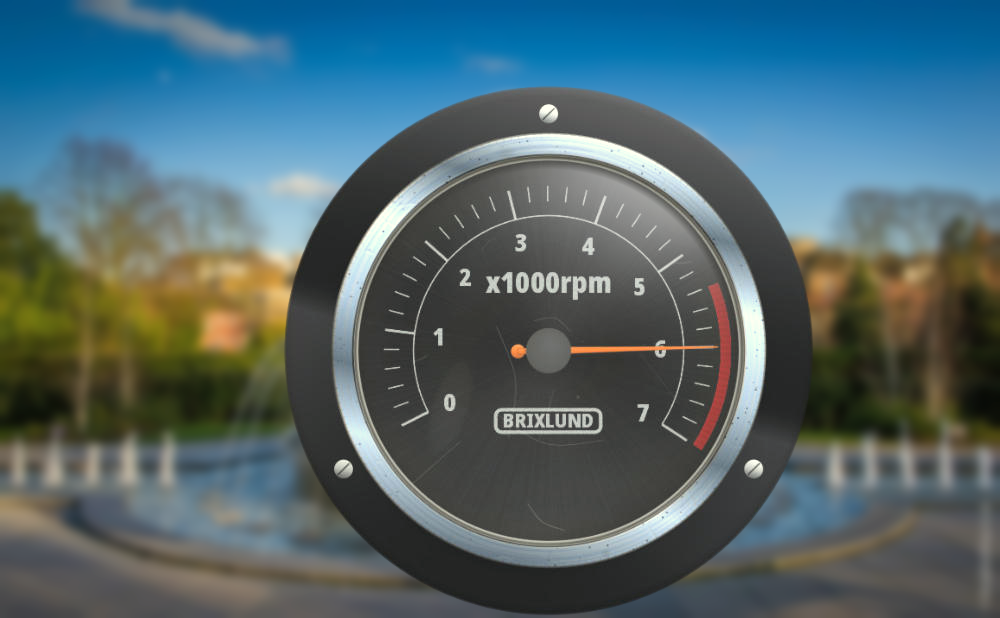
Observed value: 6000 rpm
